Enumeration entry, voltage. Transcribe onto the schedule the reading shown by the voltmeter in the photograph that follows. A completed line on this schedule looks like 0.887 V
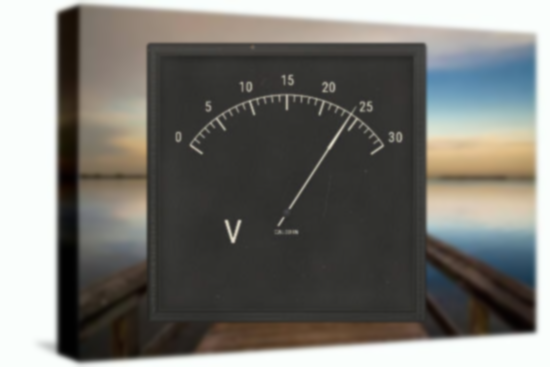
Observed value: 24 V
